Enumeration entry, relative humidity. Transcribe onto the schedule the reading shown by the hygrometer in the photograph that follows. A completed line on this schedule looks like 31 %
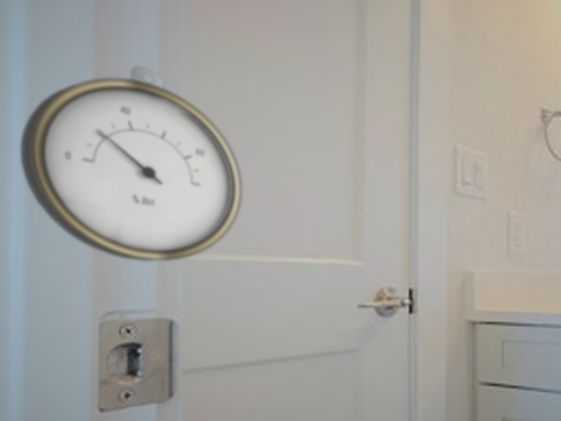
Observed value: 20 %
